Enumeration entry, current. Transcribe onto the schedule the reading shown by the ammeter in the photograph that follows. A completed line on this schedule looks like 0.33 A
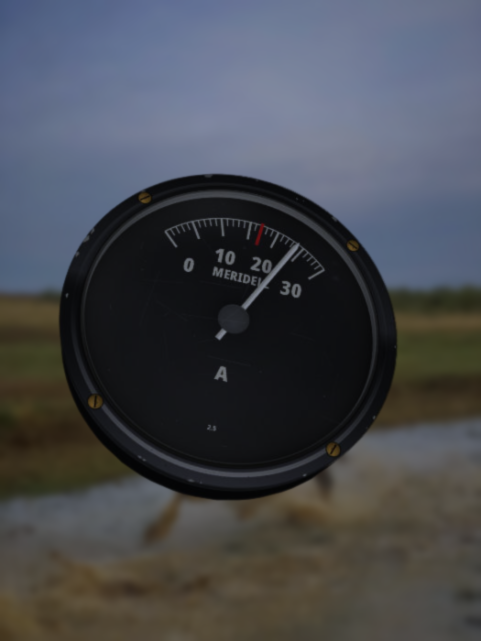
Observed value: 24 A
